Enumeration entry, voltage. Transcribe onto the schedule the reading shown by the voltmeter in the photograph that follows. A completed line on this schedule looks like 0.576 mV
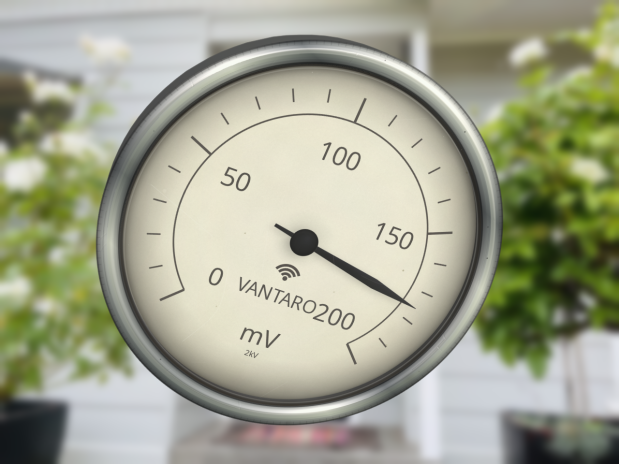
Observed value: 175 mV
